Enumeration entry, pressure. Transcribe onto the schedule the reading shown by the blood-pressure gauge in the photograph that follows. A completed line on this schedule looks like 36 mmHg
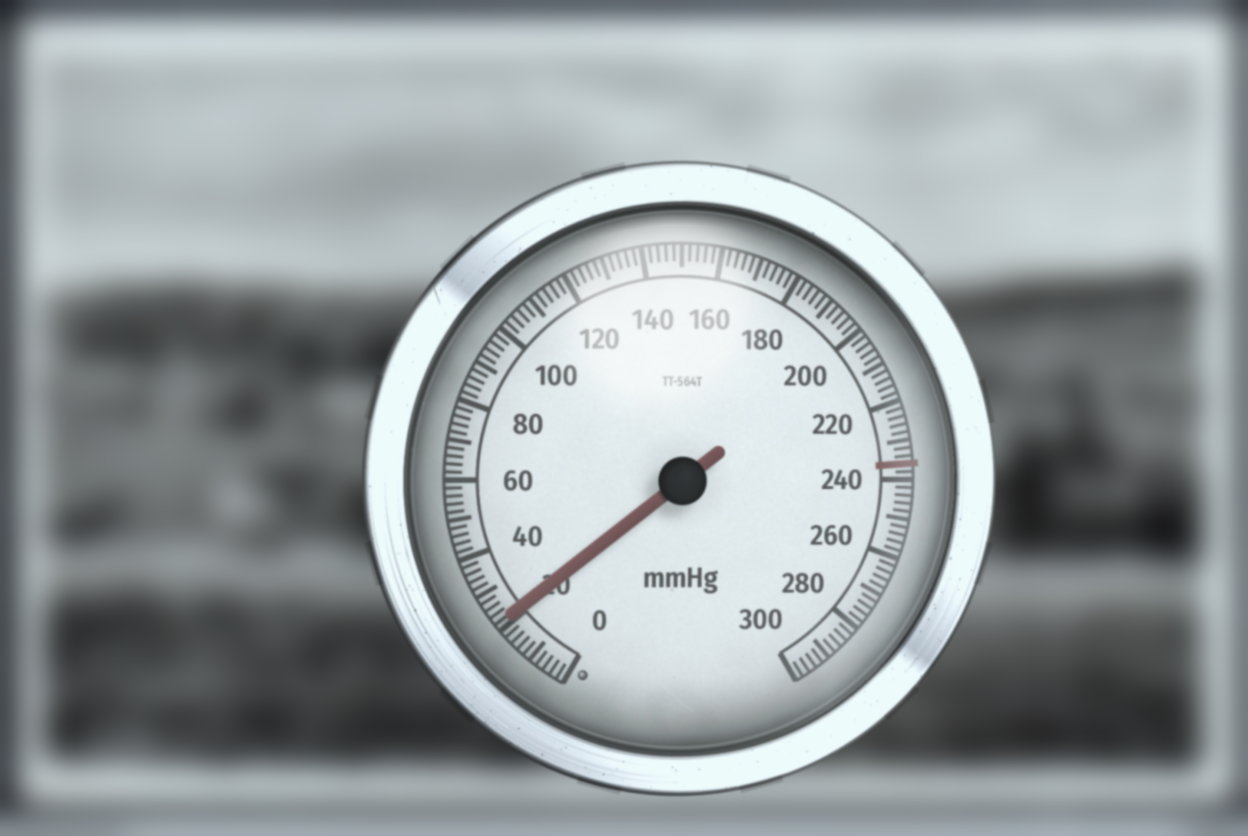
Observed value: 22 mmHg
